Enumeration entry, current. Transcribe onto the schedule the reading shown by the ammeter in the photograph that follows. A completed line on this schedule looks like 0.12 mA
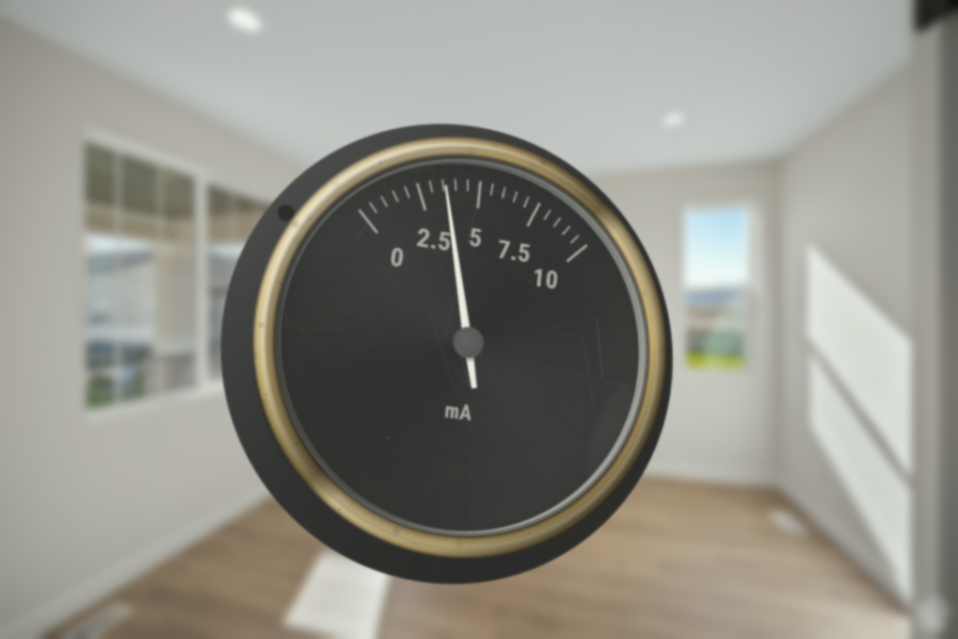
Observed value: 3.5 mA
